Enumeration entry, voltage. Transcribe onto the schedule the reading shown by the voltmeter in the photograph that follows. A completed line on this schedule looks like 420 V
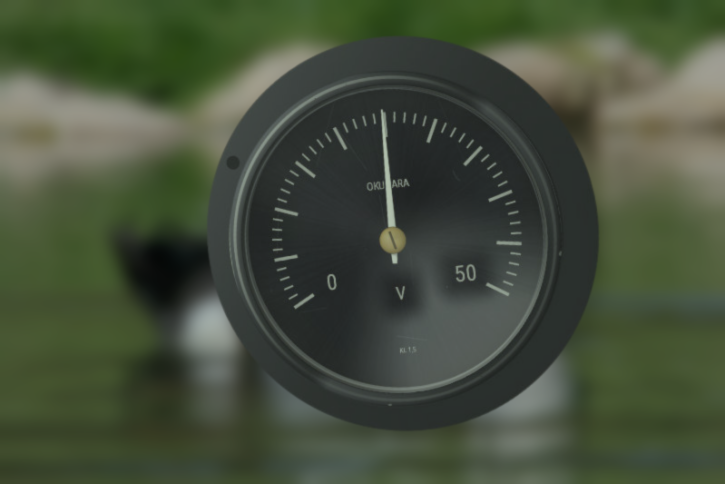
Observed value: 25 V
